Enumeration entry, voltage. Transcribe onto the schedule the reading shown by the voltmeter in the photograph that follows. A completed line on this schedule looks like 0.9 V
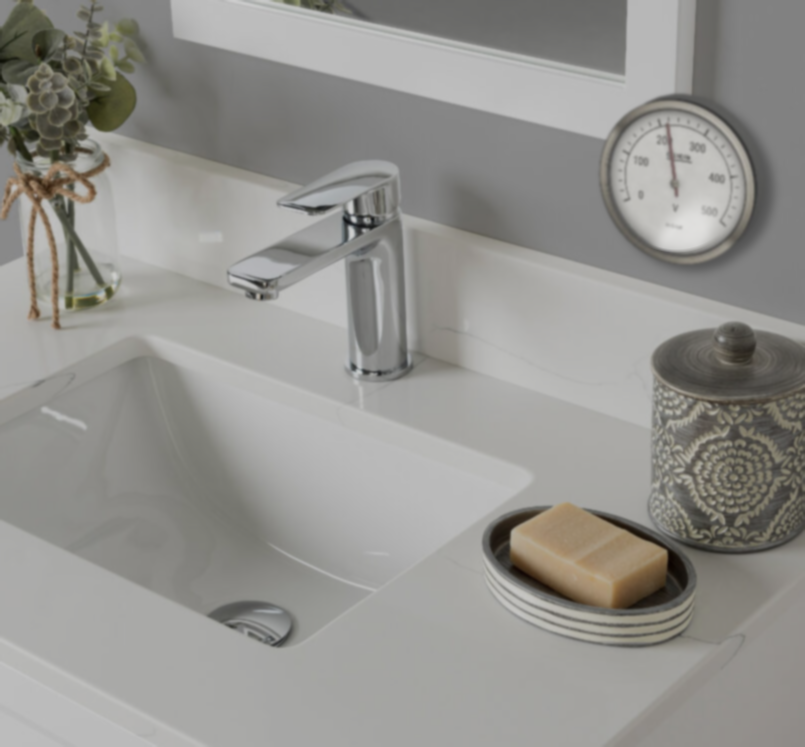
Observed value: 220 V
